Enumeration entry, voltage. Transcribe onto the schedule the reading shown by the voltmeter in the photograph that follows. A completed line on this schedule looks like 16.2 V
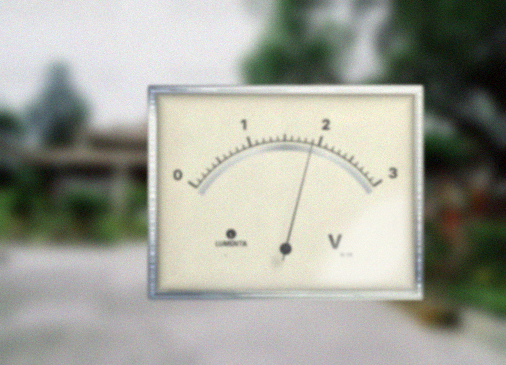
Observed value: 1.9 V
